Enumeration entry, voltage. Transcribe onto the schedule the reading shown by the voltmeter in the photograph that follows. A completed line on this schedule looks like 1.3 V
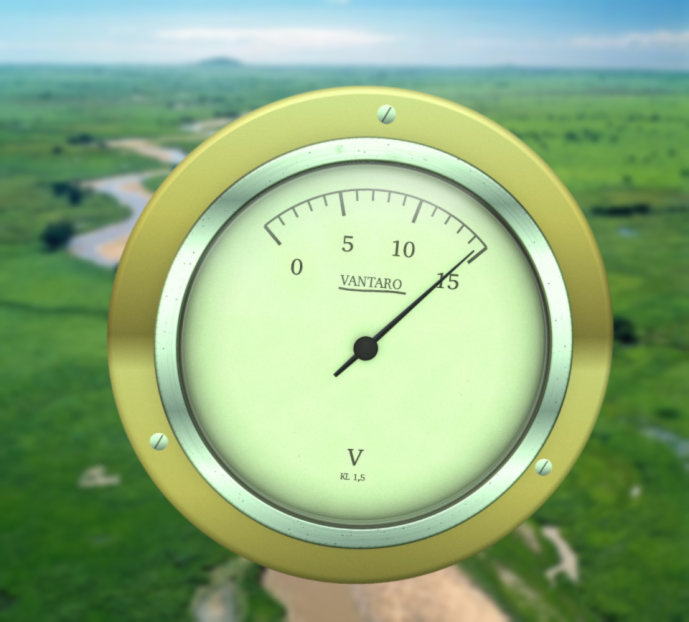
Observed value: 14.5 V
